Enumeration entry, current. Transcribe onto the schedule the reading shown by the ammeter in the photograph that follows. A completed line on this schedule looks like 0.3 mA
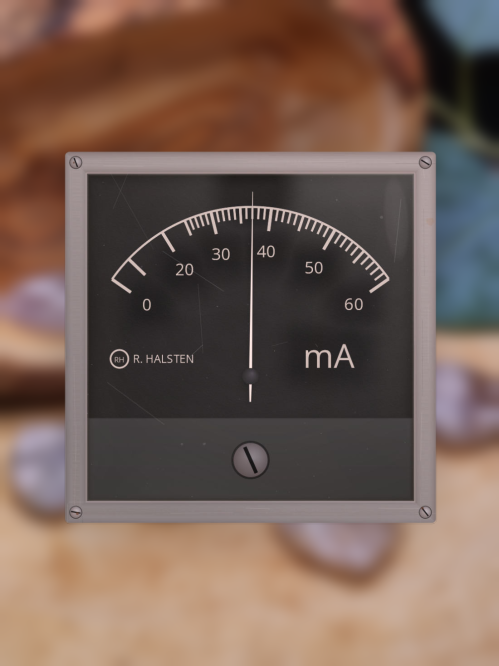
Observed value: 37 mA
